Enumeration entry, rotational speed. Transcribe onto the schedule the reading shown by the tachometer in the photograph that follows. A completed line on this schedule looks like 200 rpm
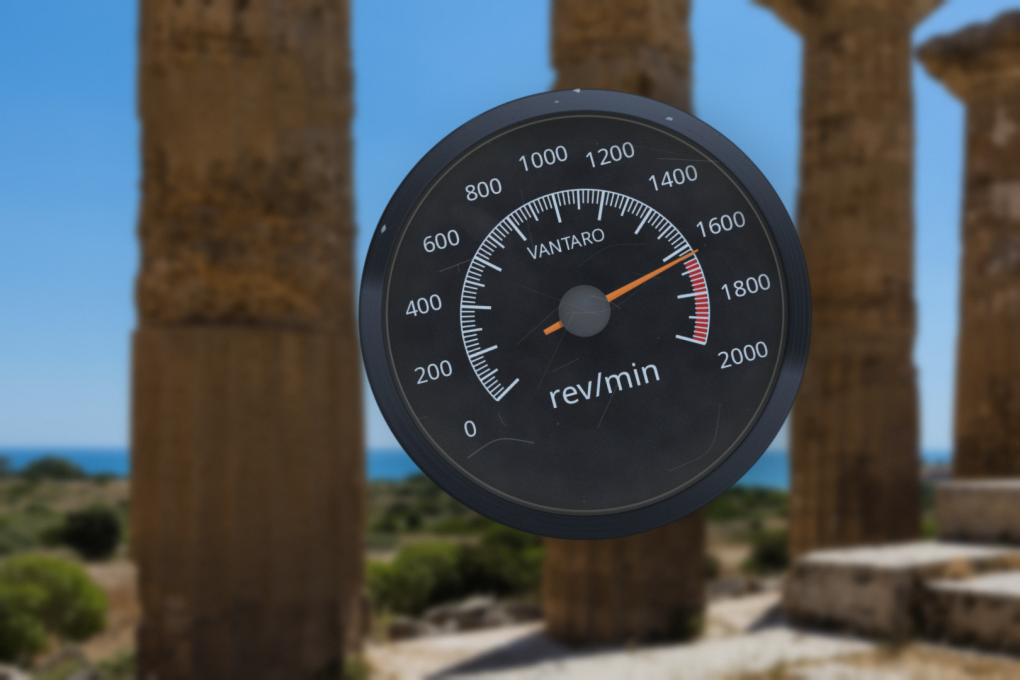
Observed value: 1640 rpm
